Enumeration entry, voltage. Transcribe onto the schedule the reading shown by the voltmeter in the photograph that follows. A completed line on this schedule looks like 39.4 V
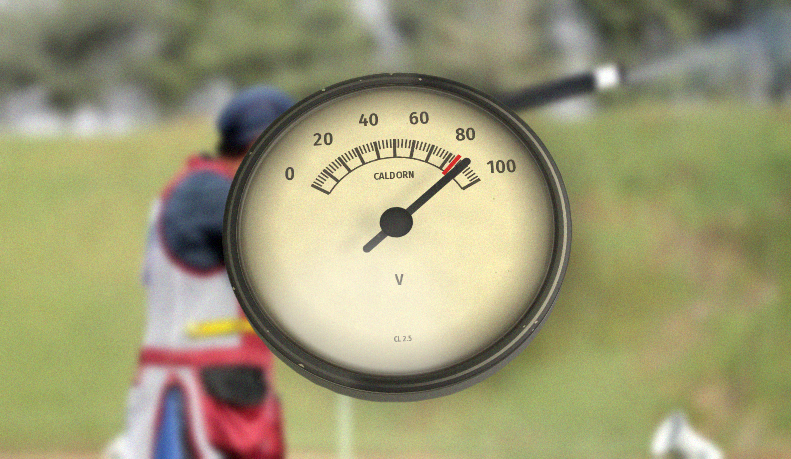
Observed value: 90 V
